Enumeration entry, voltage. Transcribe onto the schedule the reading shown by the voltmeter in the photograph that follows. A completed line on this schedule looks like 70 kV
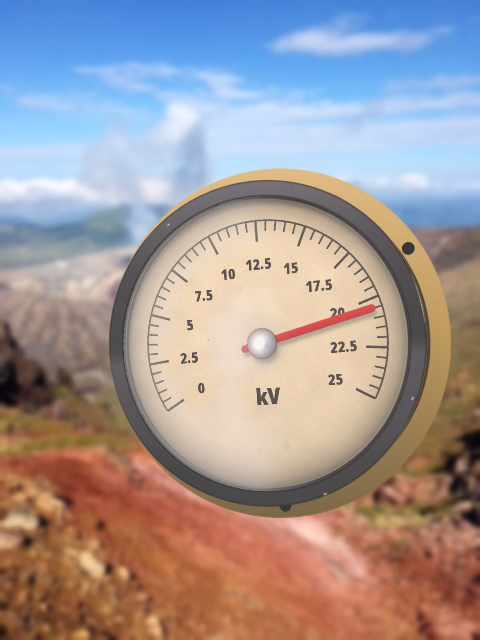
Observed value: 20.5 kV
